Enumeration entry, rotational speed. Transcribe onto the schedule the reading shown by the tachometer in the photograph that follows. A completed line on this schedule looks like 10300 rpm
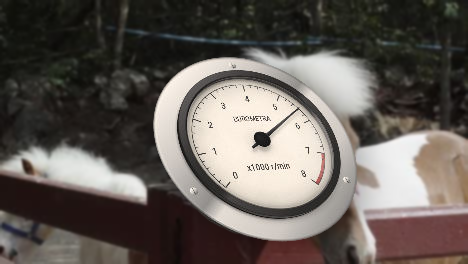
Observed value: 5600 rpm
